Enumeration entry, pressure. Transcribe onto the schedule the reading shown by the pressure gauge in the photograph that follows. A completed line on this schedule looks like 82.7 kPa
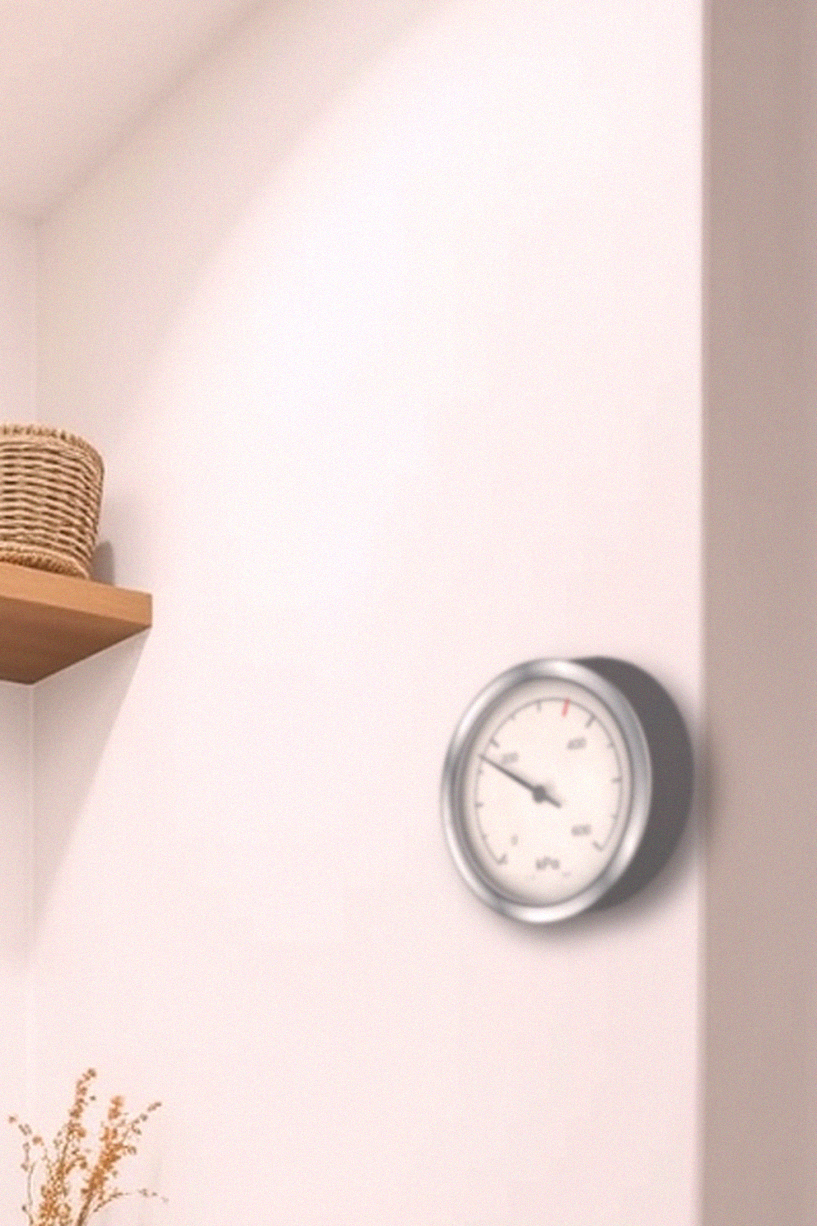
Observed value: 175 kPa
